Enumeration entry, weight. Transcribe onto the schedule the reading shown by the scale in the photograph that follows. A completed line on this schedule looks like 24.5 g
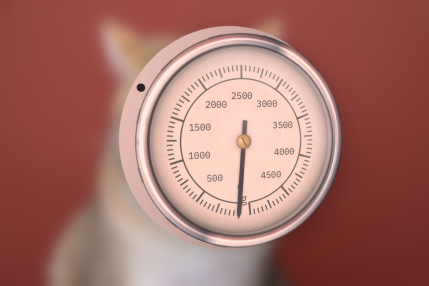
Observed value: 0 g
